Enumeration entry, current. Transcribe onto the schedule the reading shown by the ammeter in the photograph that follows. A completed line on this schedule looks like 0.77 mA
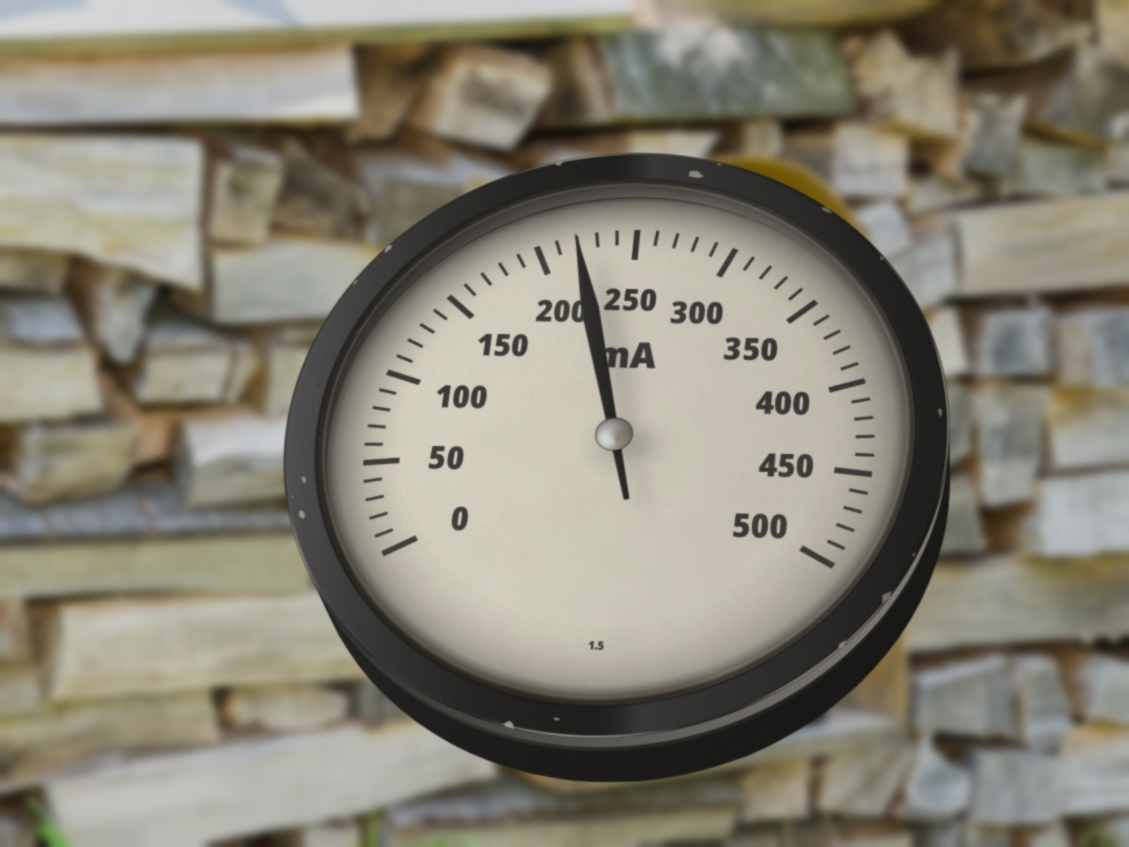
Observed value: 220 mA
